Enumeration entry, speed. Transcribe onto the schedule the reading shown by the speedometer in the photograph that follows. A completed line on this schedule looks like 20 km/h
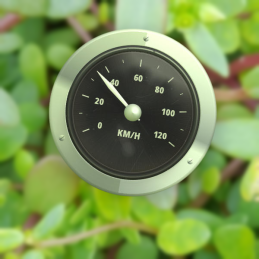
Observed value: 35 km/h
